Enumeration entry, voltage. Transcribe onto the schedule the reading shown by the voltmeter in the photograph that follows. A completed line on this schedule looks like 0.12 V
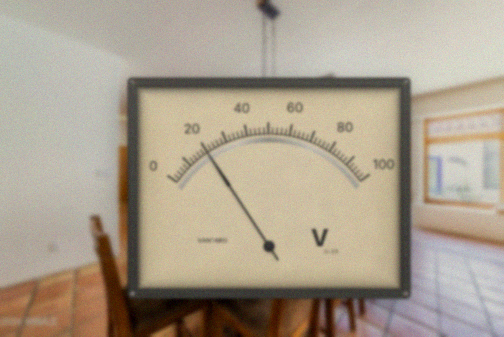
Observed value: 20 V
